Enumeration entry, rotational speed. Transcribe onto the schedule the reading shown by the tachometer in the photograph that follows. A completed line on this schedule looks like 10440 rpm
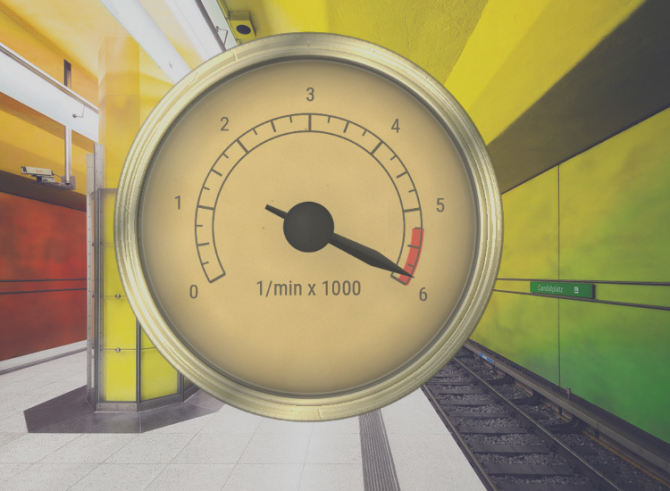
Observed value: 5875 rpm
